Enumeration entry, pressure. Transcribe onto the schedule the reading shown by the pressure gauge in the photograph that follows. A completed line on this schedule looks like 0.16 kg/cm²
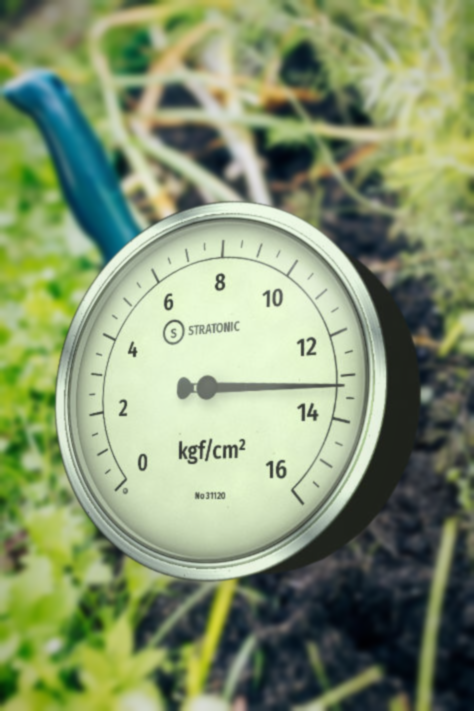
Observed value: 13.25 kg/cm²
